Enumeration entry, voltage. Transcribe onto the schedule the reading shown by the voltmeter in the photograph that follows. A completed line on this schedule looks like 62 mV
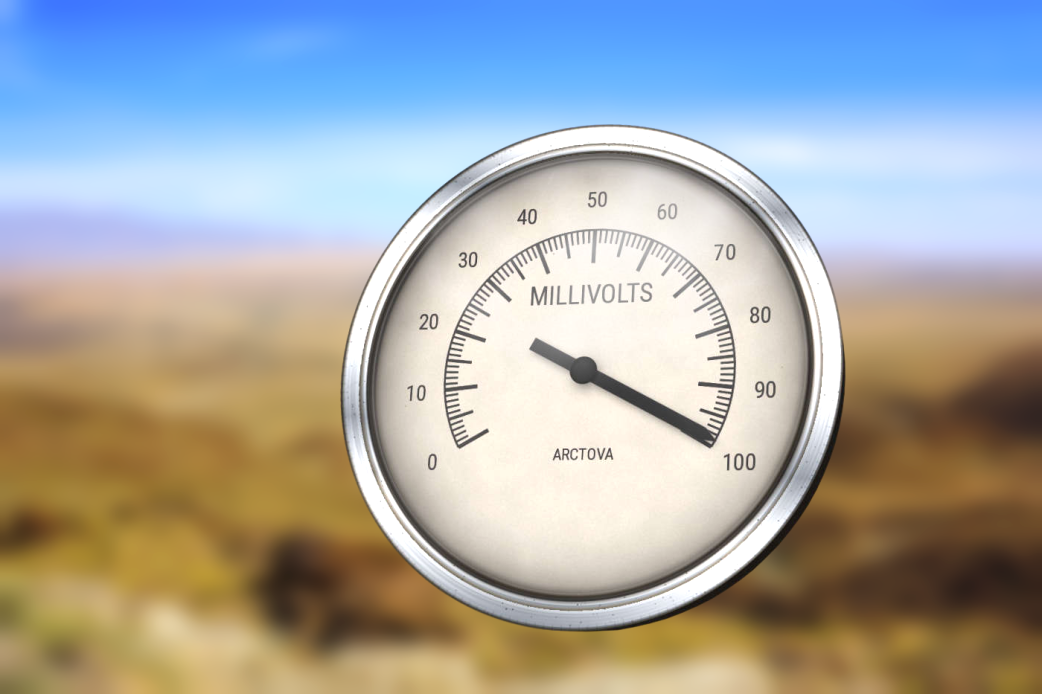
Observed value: 99 mV
